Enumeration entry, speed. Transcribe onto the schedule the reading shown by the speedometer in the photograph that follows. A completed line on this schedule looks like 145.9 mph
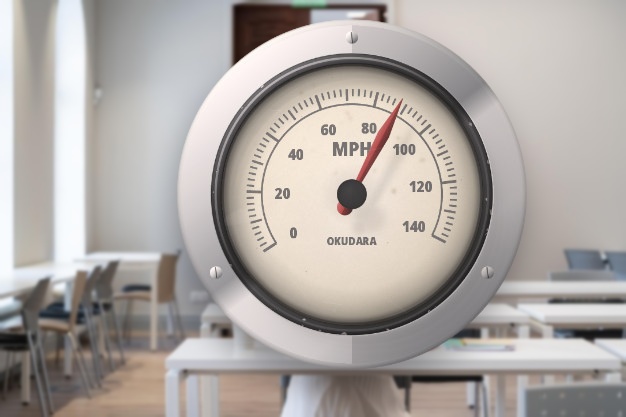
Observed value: 88 mph
